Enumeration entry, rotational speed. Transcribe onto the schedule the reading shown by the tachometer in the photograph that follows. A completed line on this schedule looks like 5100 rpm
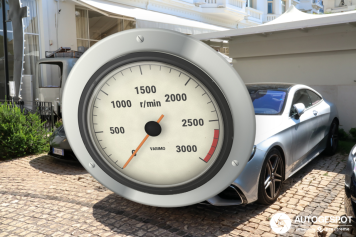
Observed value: 0 rpm
